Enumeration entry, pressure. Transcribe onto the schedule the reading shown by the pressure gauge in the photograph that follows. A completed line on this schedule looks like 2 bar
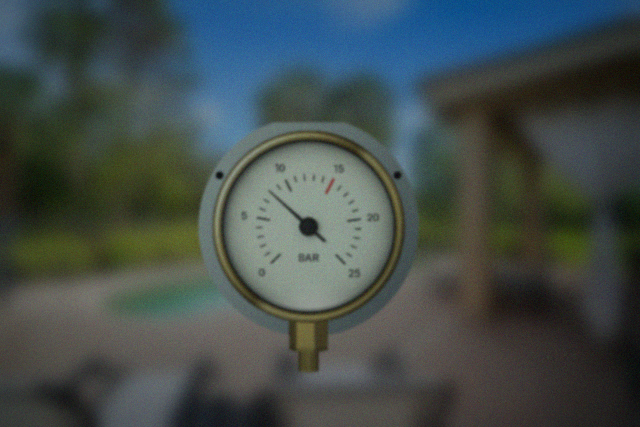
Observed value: 8 bar
